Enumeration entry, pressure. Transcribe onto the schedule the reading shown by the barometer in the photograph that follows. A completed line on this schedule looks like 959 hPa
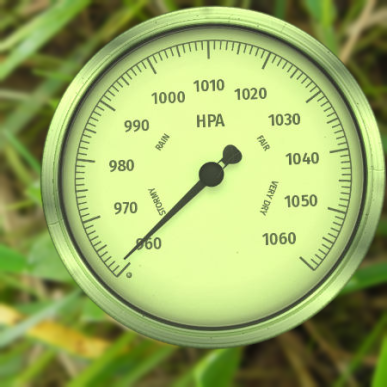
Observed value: 961 hPa
